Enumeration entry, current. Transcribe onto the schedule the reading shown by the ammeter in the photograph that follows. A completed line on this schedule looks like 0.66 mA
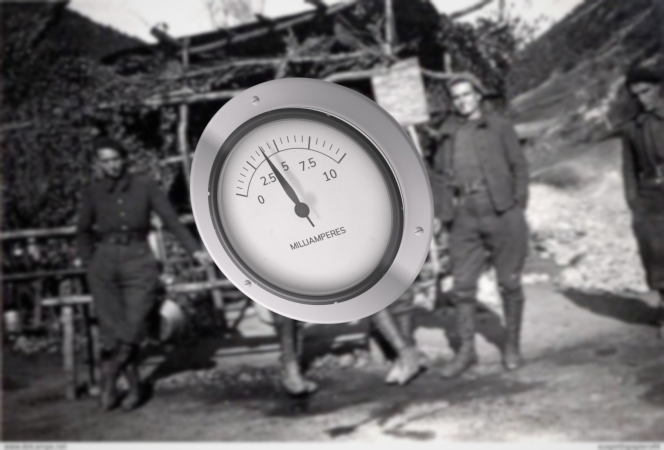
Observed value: 4 mA
